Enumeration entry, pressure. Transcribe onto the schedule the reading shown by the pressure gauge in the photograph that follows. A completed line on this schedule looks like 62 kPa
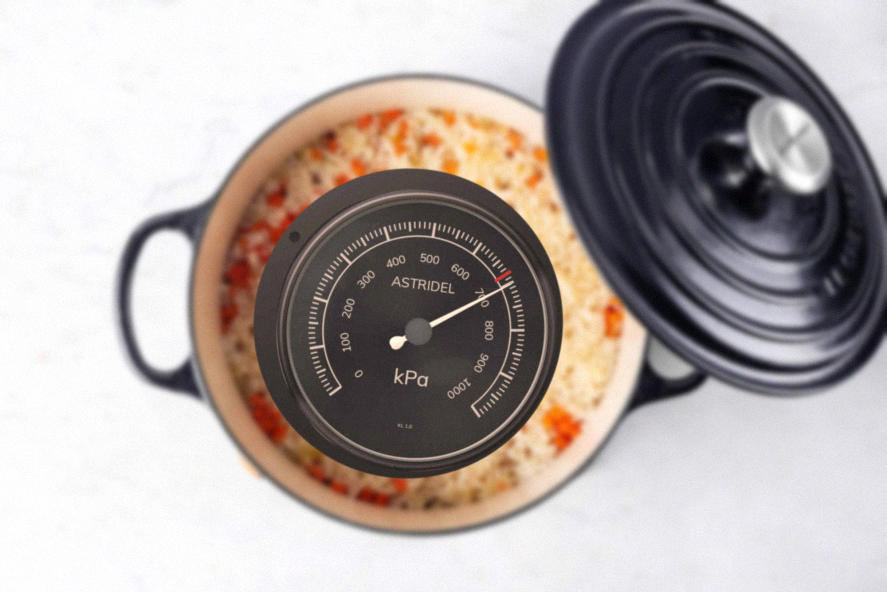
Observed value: 700 kPa
